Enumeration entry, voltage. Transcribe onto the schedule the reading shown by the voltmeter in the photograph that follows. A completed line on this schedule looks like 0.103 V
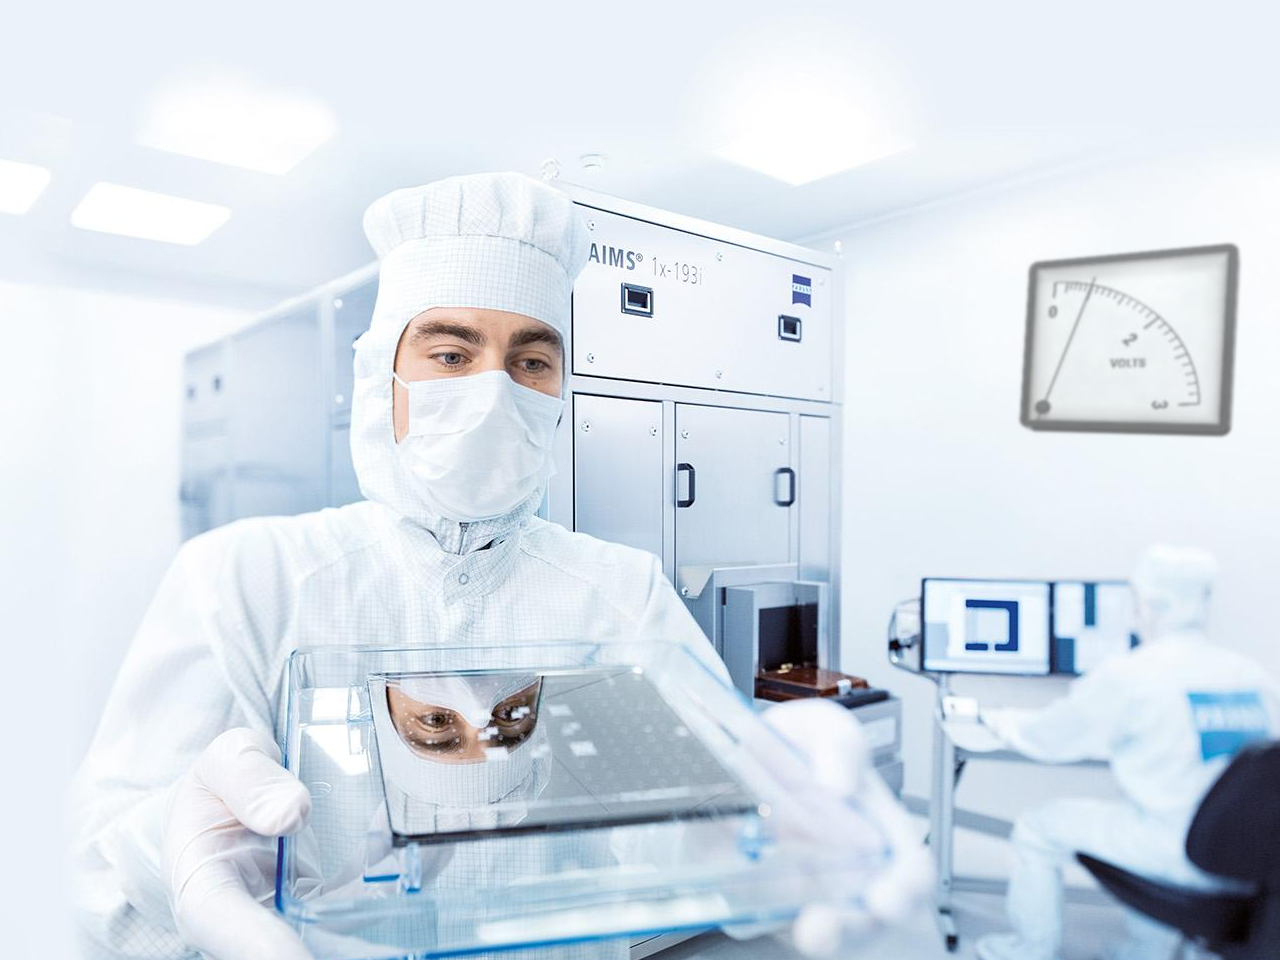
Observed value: 1 V
